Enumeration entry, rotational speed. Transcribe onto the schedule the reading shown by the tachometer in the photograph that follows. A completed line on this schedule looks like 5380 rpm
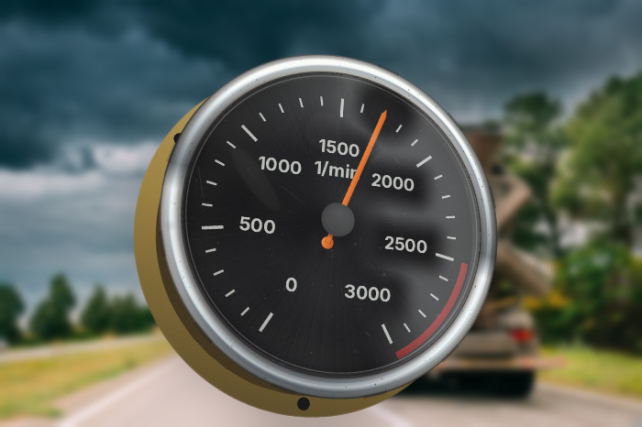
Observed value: 1700 rpm
